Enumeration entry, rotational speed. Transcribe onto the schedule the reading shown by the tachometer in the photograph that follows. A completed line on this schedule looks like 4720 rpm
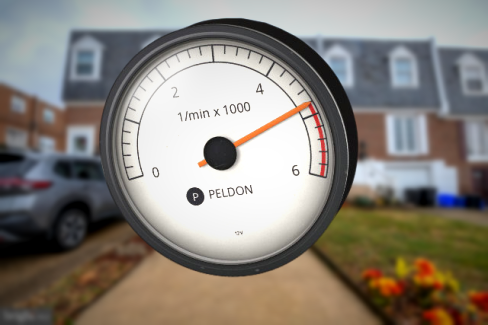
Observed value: 4800 rpm
